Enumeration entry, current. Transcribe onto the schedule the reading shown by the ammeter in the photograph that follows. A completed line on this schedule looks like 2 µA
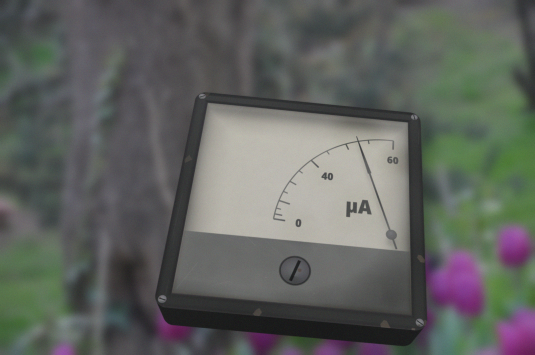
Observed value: 52.5 µA
